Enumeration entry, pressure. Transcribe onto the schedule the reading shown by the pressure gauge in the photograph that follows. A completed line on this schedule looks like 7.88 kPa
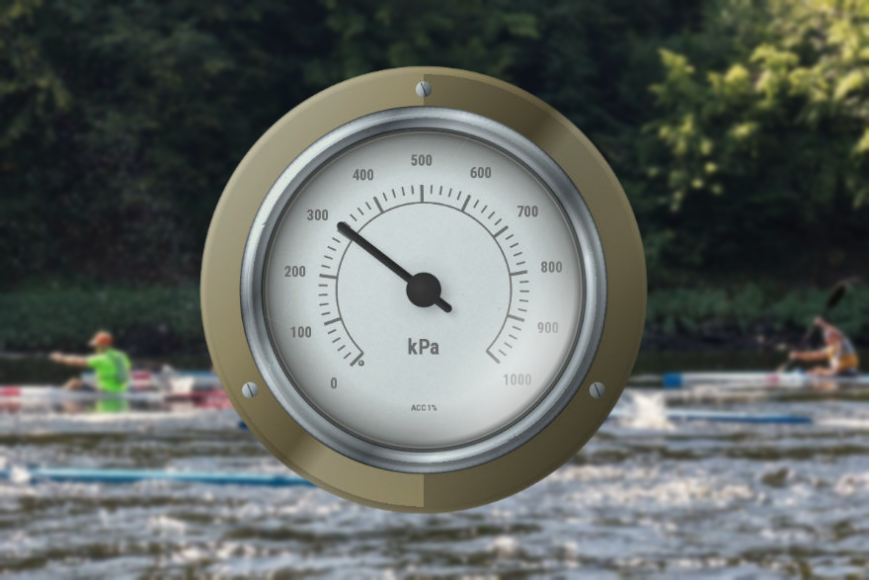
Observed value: 310 kPa
